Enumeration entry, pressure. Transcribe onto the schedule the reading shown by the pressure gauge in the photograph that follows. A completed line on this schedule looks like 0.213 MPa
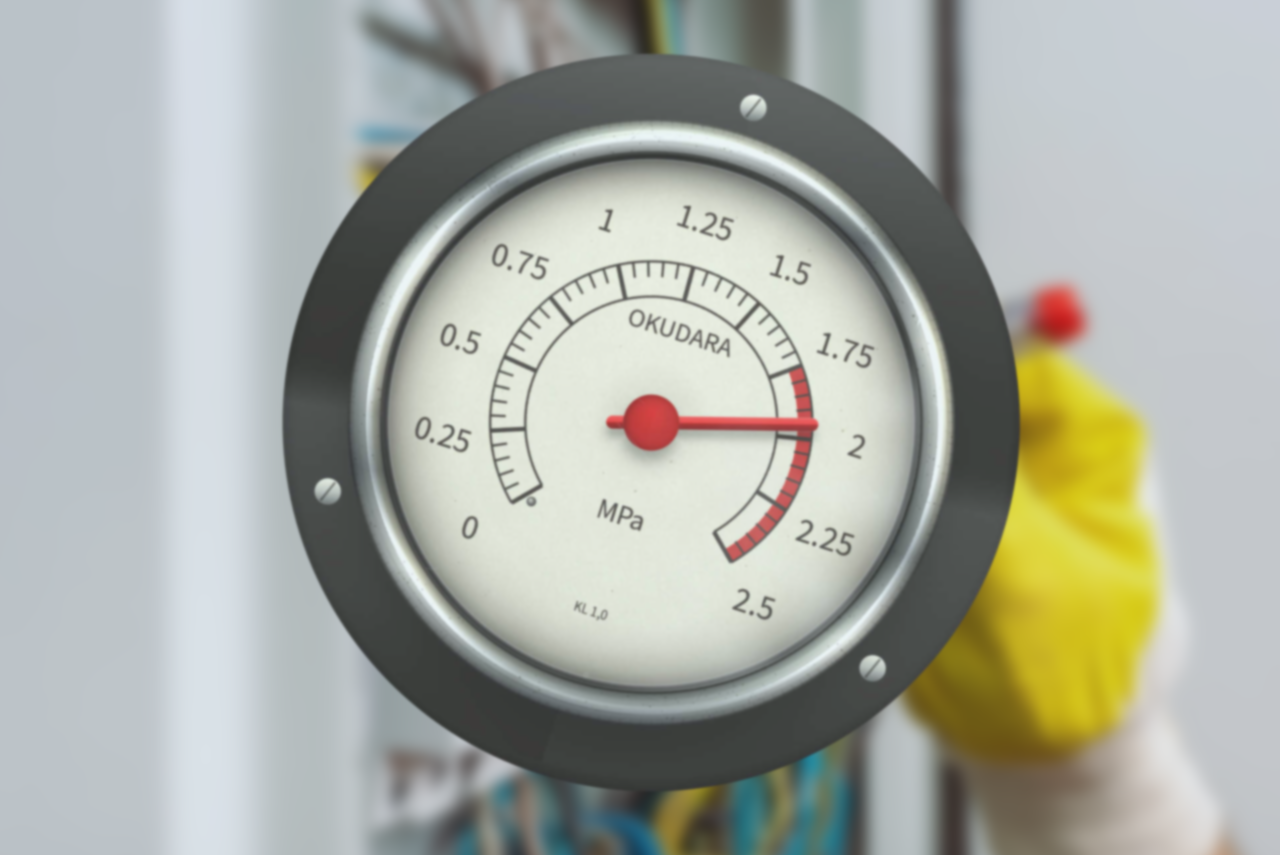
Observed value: 1.95 MPa
